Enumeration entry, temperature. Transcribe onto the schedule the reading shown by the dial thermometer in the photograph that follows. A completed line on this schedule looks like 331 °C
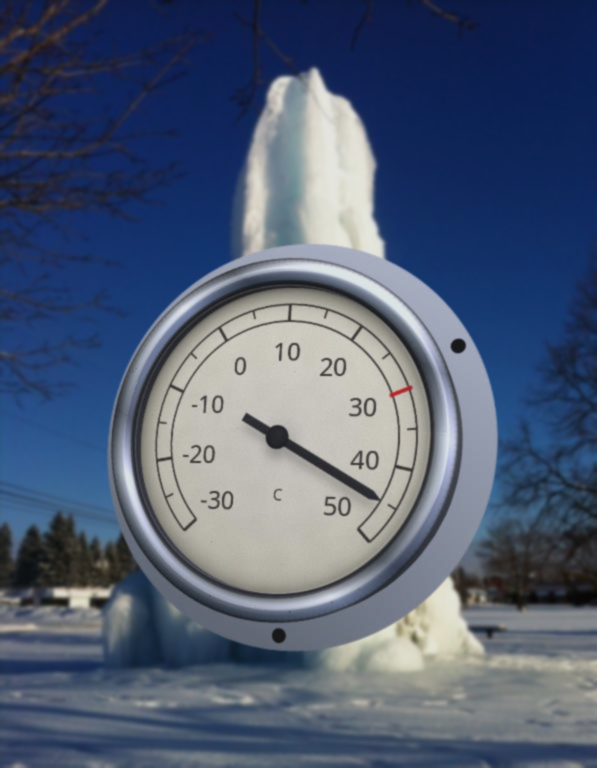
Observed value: 45 °C
